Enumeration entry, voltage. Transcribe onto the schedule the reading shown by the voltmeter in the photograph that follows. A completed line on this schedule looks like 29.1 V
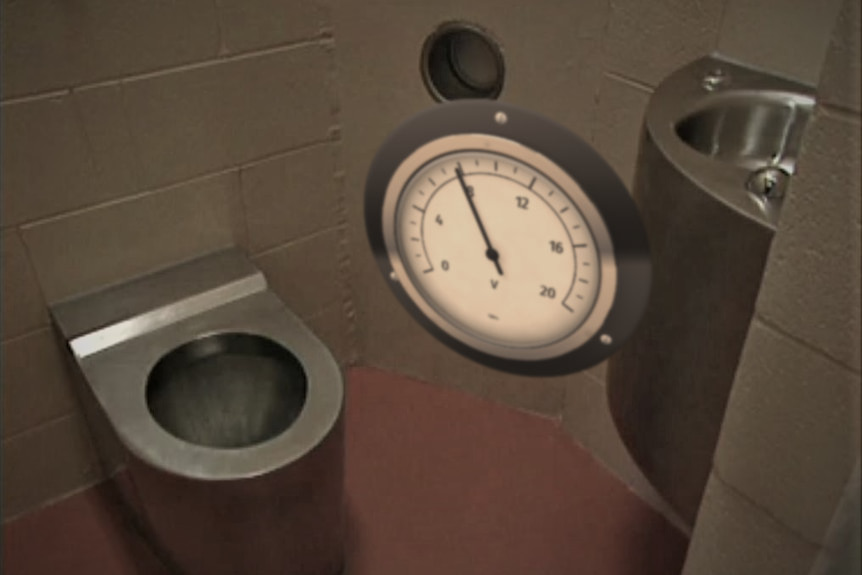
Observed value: 8 V
